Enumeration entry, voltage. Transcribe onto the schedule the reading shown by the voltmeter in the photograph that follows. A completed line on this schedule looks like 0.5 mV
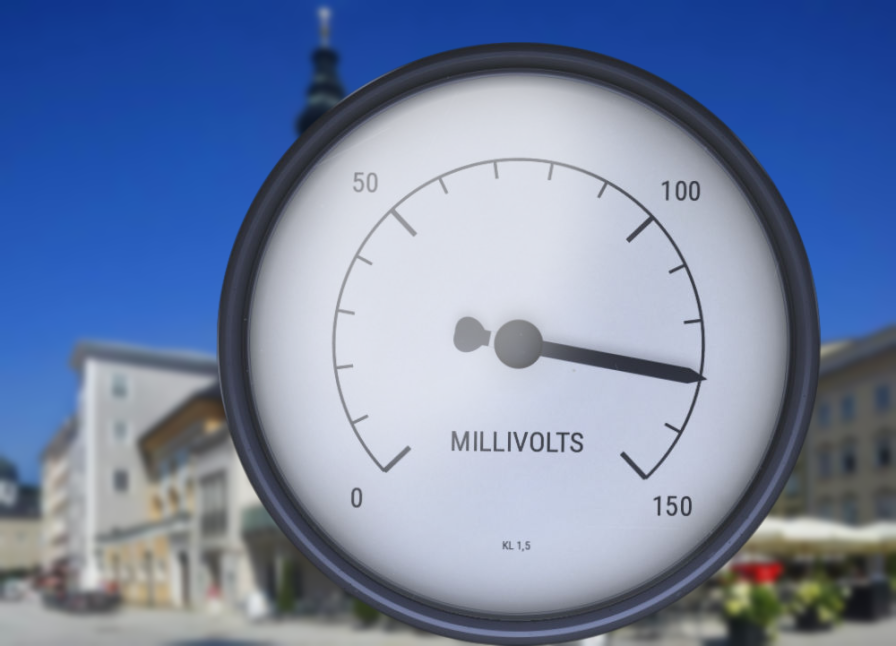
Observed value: 130 mV
